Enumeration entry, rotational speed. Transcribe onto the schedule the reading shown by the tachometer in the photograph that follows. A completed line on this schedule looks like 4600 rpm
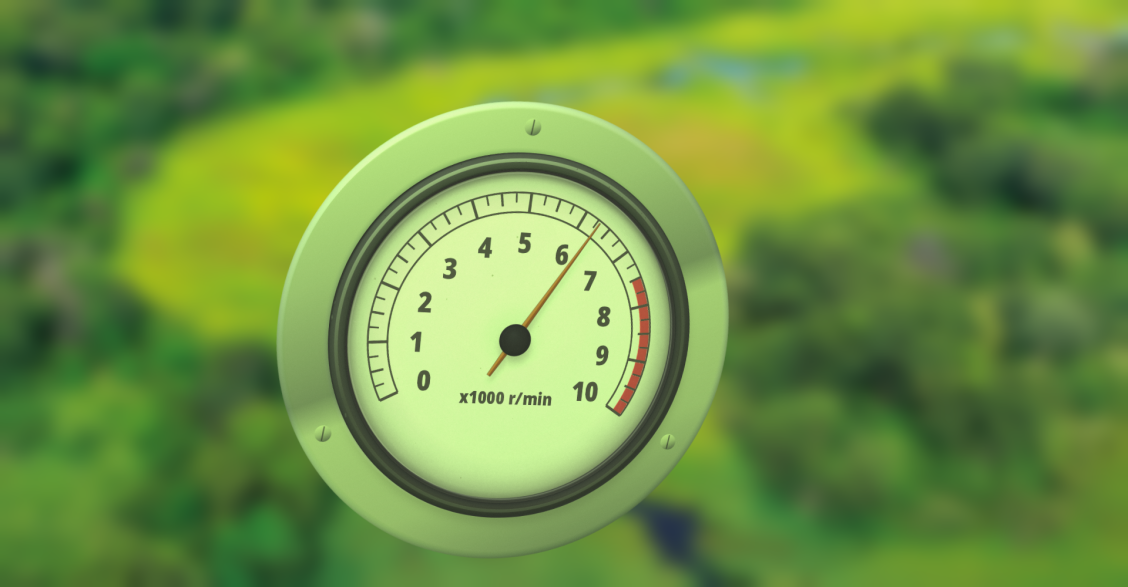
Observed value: 6250 rpm
